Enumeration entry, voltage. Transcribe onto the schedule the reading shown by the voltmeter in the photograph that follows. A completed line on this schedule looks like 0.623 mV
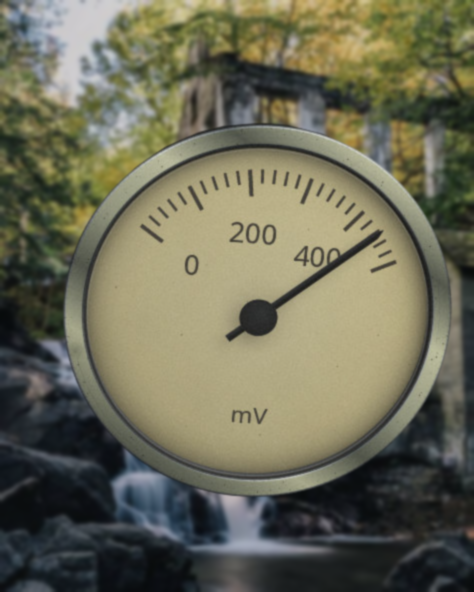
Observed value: 440 mV
